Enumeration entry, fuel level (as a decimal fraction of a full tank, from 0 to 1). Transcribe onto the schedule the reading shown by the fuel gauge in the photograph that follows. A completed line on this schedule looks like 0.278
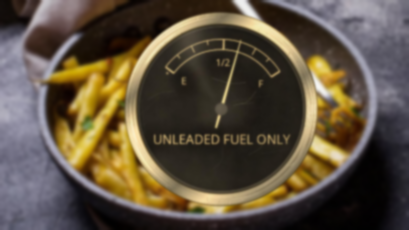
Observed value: 0.625
